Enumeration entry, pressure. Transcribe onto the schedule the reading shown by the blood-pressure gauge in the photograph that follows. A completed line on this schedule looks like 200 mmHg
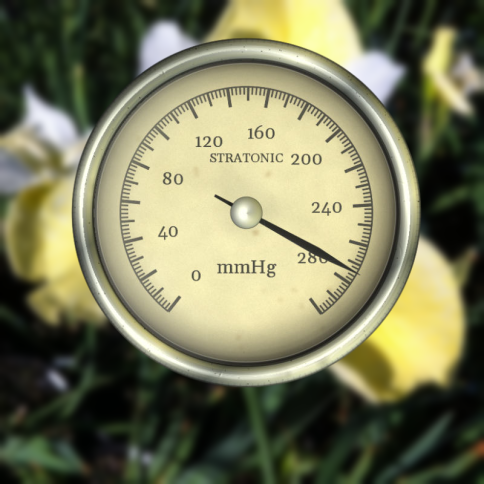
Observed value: 274 mmHg
